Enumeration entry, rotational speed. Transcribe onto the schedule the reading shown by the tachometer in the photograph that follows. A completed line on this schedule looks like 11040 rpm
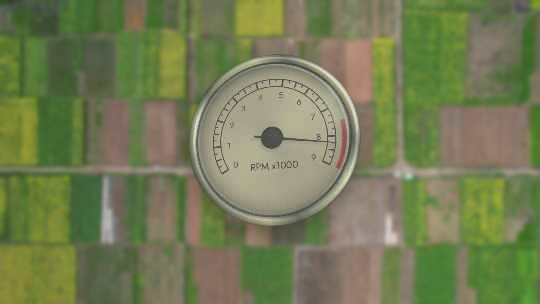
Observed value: 8250 rpm
